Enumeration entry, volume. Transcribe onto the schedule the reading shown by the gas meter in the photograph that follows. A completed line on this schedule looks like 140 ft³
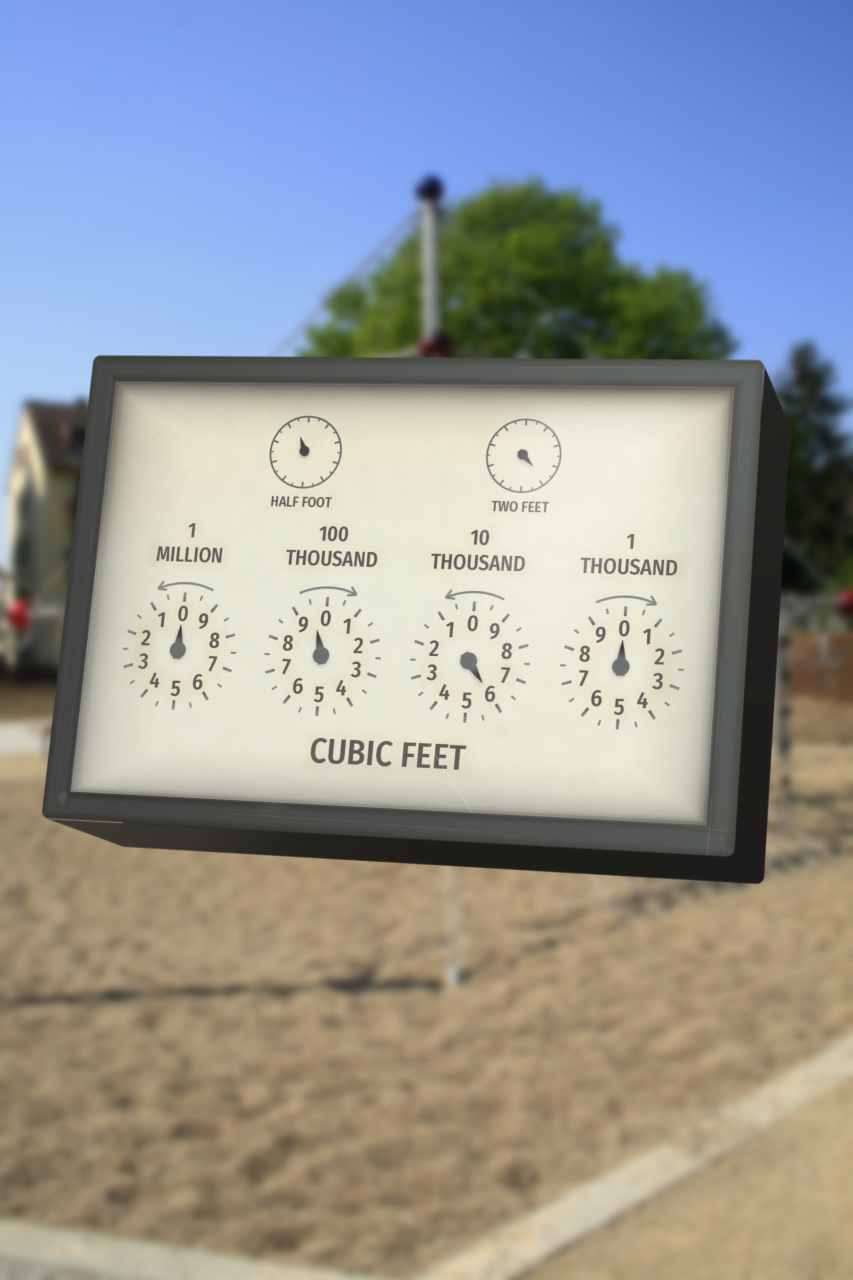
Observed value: 996000 ft³
